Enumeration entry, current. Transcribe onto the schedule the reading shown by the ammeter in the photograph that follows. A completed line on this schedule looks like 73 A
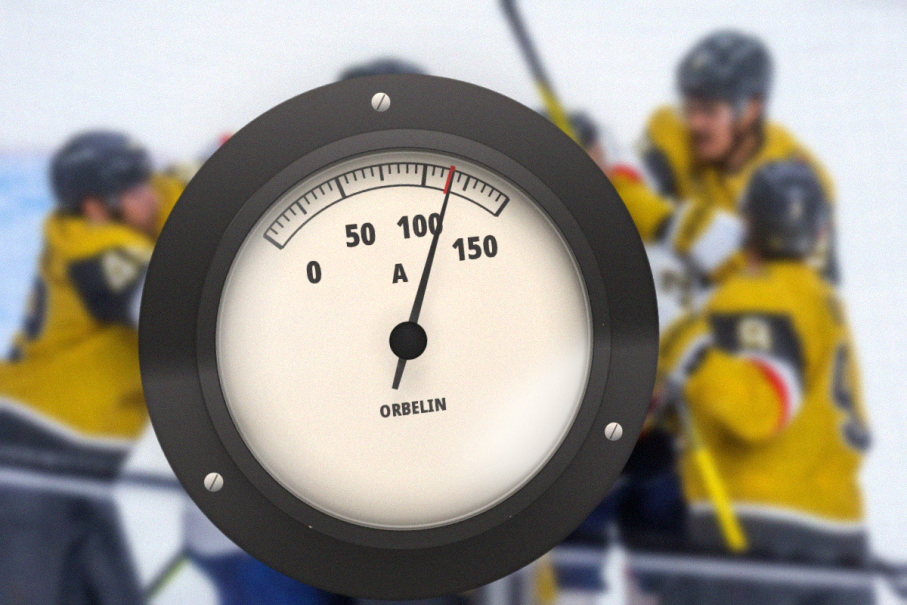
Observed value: 115 A
